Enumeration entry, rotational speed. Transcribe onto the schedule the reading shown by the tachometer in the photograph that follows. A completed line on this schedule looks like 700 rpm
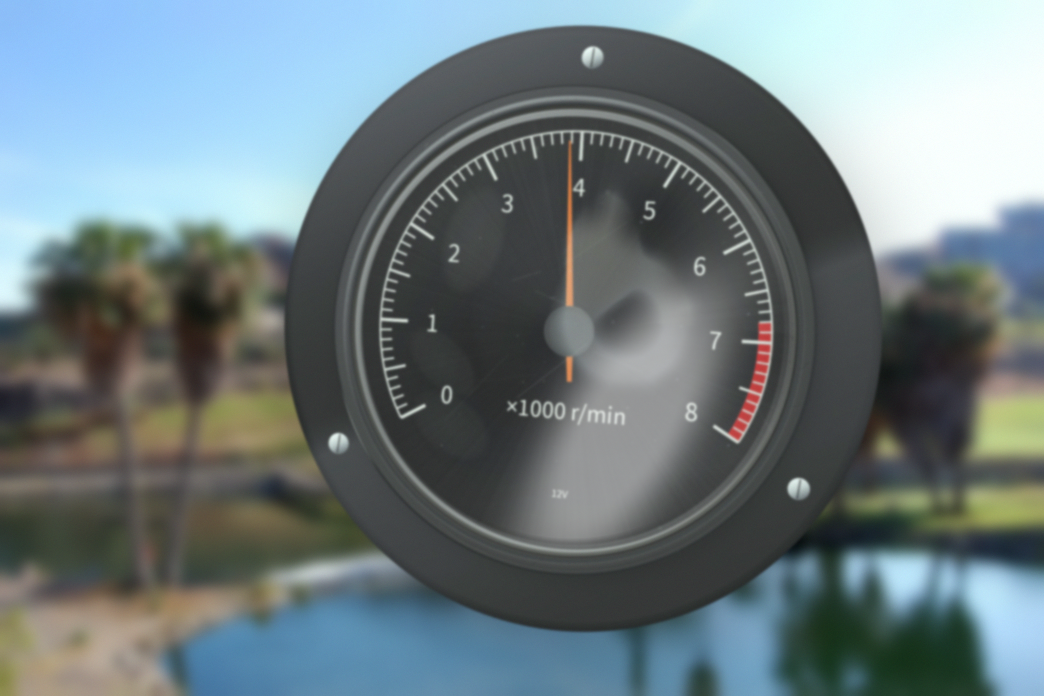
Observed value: 3900 rpm
